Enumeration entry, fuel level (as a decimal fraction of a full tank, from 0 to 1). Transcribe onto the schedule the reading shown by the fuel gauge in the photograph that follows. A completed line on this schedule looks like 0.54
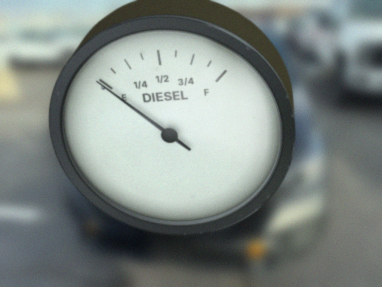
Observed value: 0
